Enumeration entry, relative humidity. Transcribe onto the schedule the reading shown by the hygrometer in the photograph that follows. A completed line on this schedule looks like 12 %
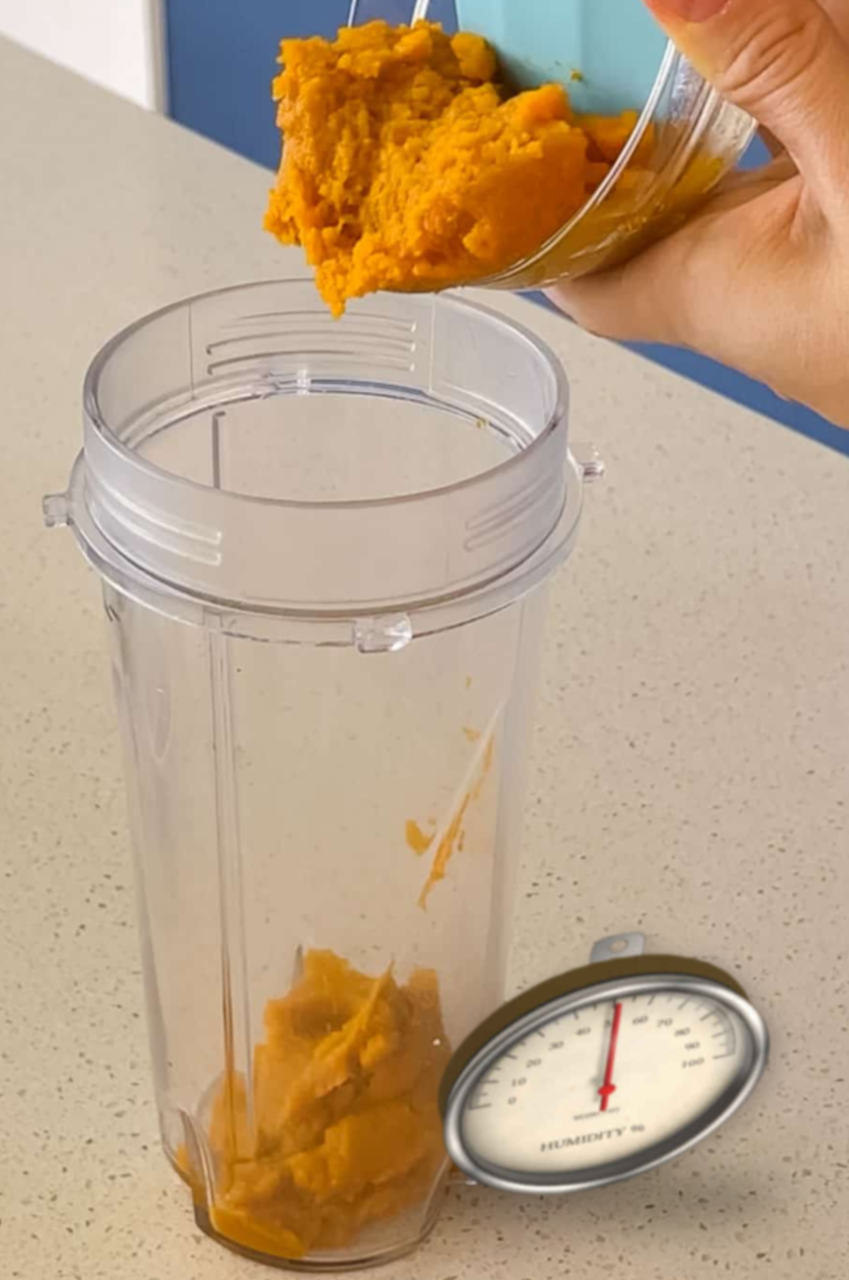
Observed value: 50 %
